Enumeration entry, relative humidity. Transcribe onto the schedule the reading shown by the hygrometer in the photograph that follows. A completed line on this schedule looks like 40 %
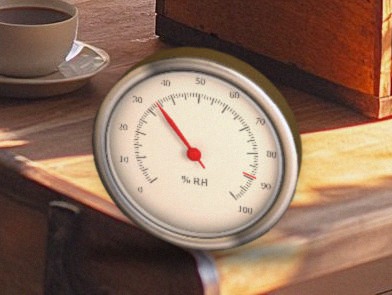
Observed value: 35 %
